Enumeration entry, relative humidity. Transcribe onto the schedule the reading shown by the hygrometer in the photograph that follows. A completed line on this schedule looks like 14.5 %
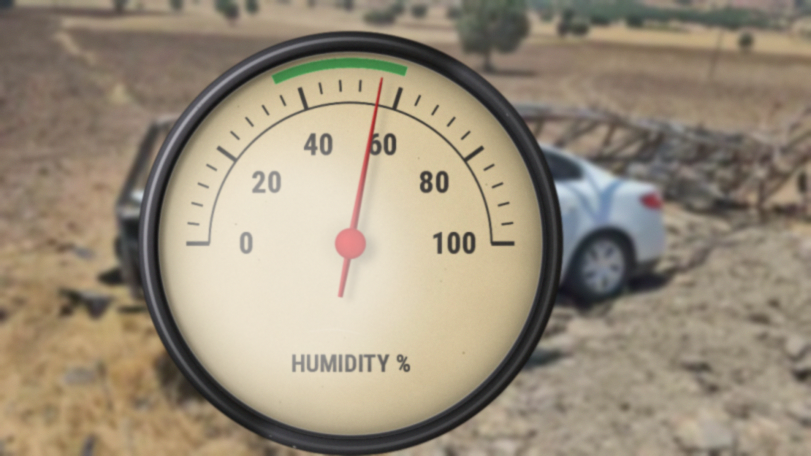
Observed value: 56 %
